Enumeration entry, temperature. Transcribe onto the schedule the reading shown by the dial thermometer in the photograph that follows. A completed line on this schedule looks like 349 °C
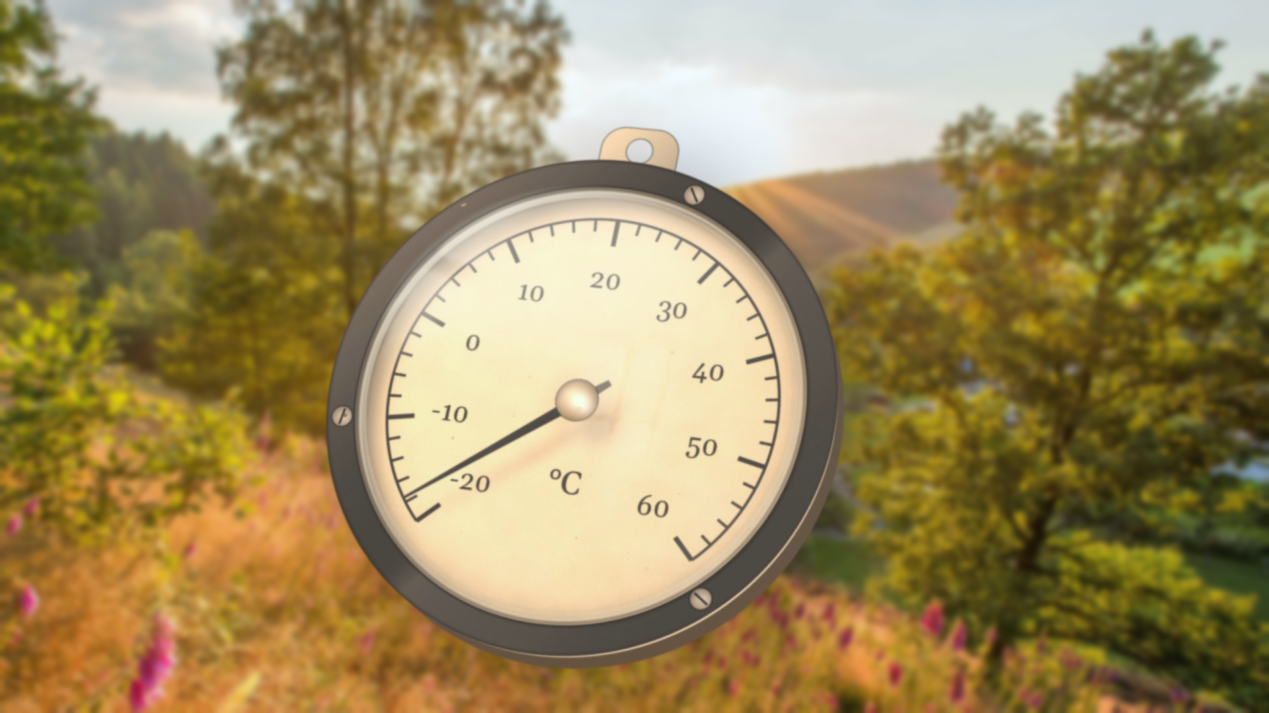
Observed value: -18 °C
